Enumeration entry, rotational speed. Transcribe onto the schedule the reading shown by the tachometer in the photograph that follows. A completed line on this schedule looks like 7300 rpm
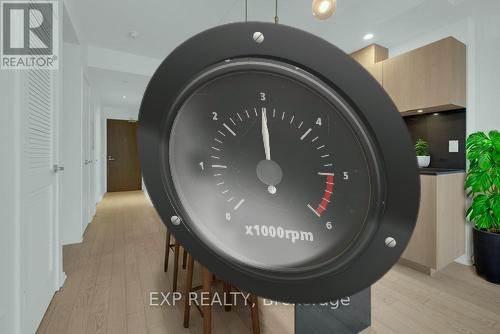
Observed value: 3000 rpm
